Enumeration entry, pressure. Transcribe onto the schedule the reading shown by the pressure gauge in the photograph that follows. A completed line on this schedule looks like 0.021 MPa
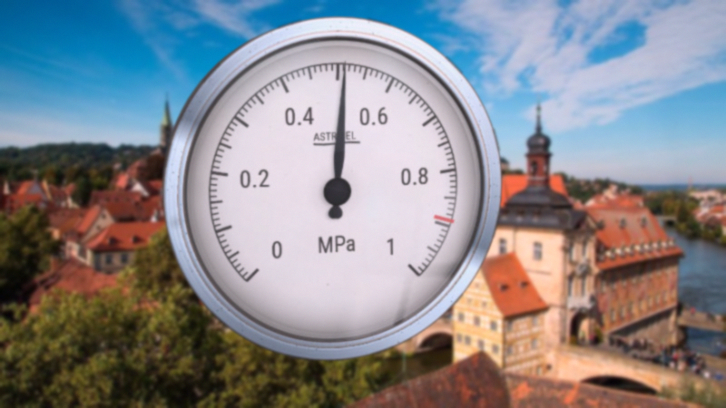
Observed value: 0.51 MPa
